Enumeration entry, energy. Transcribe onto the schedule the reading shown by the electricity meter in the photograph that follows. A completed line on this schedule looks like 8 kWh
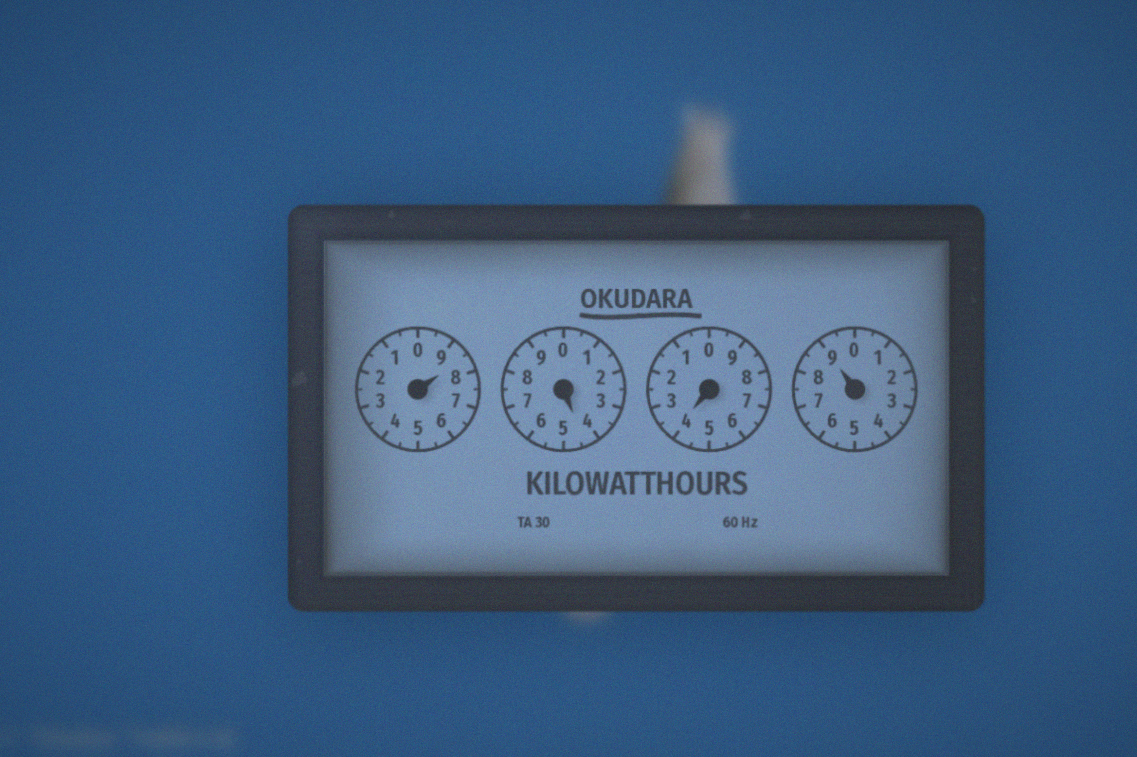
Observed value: 8439 kWh
